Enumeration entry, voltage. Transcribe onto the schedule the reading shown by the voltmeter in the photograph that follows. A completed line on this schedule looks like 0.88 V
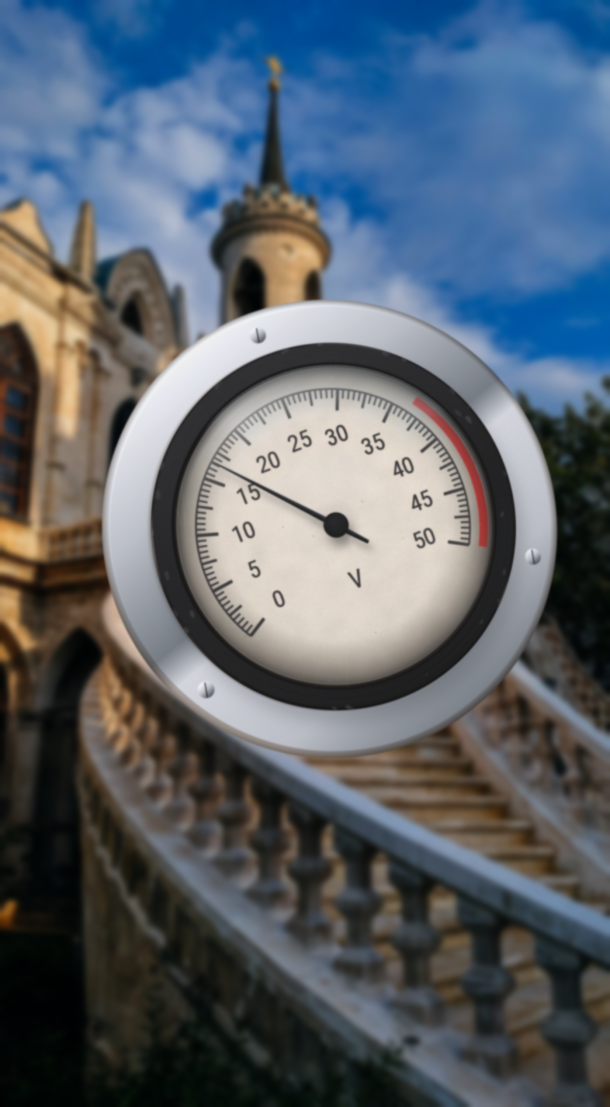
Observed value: 16.5 V
